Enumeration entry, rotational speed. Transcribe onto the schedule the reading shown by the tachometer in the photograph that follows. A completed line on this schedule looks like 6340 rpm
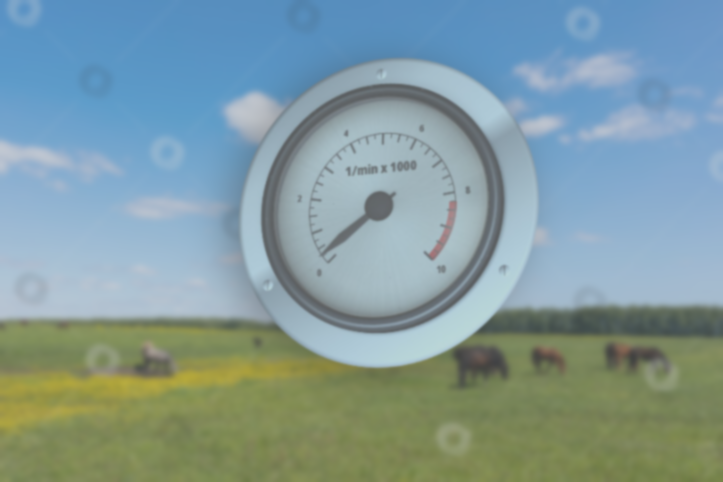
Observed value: 250 rpm
